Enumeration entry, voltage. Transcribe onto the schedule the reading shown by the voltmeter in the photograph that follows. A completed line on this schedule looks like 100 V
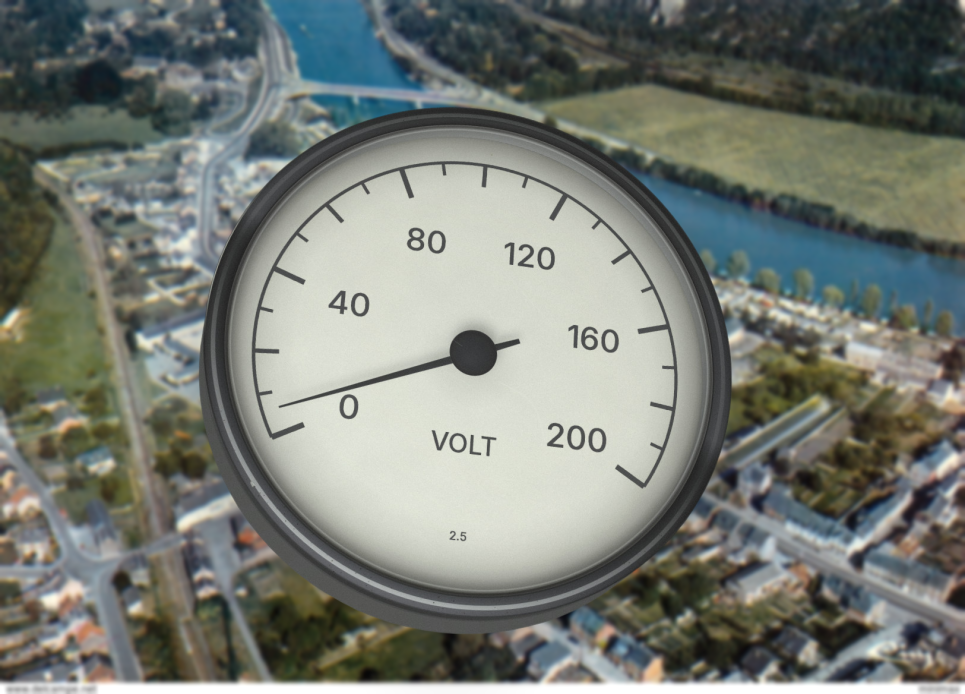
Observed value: 5 V
